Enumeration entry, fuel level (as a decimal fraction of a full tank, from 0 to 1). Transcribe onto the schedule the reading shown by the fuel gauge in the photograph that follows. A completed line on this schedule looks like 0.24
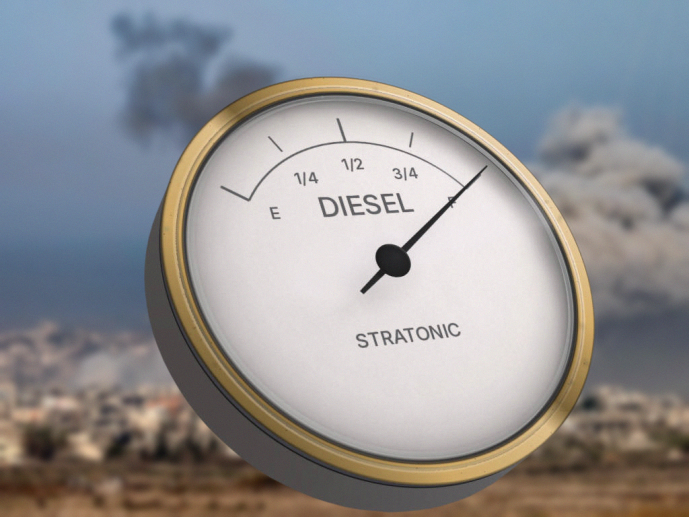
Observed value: 1
